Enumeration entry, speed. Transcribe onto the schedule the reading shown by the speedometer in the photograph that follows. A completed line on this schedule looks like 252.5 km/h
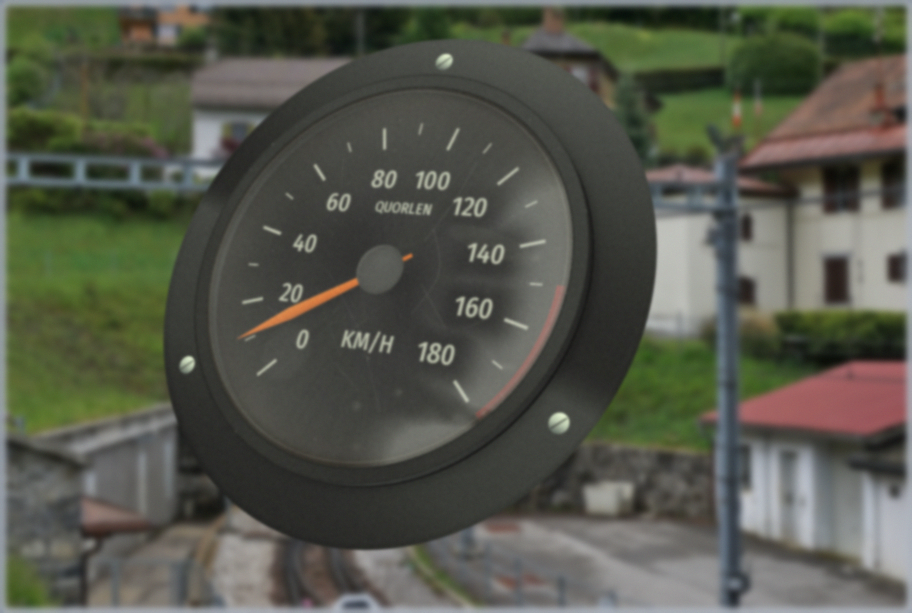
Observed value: 10 km/h
